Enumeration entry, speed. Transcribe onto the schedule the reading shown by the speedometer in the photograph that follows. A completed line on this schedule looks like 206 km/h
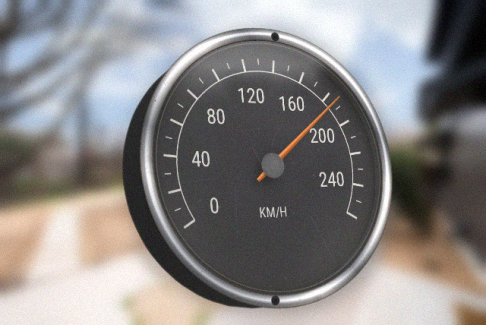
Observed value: 185 km/h
